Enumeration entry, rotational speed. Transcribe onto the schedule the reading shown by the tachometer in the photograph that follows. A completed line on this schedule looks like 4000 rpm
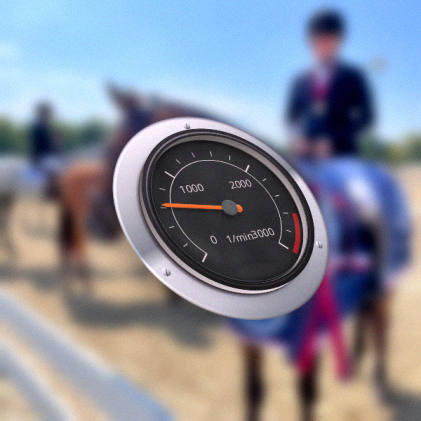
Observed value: 600 rpm
